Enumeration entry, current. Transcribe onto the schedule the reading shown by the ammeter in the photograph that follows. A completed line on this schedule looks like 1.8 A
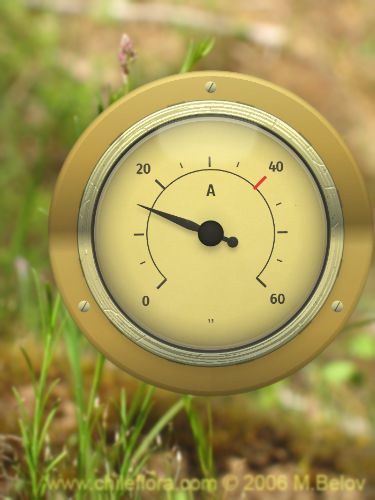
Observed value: 15 A
